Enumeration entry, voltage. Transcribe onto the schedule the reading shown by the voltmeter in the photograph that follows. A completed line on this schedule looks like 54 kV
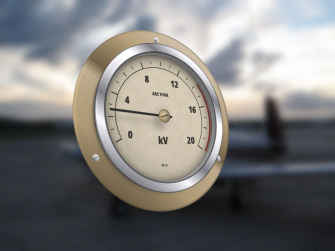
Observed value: 2.5 kV
